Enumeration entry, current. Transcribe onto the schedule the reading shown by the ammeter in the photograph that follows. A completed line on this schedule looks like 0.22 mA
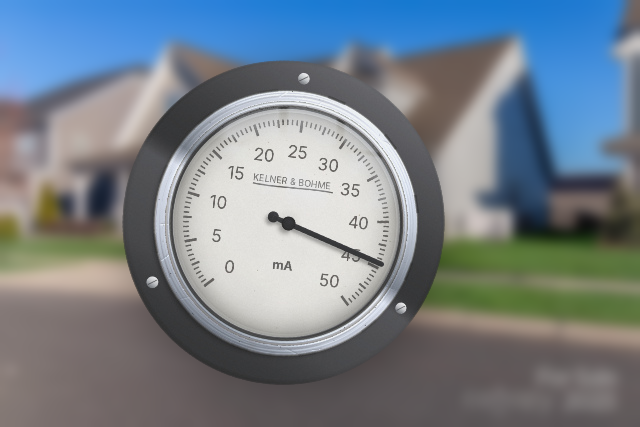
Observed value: 44.5 mA
